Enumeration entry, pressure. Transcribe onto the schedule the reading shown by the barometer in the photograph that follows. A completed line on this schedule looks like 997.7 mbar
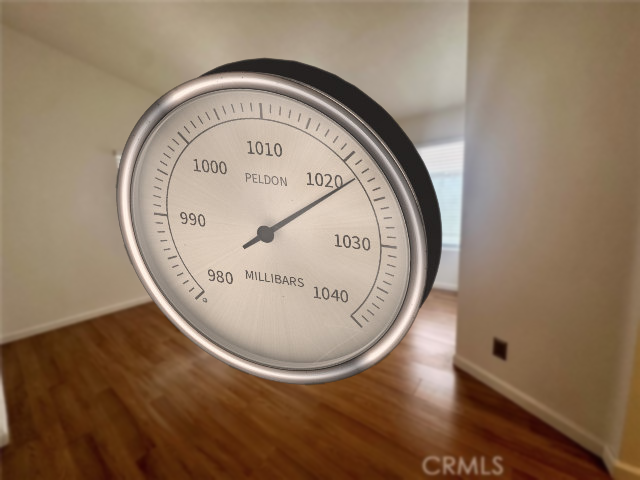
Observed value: 1022 mbar
